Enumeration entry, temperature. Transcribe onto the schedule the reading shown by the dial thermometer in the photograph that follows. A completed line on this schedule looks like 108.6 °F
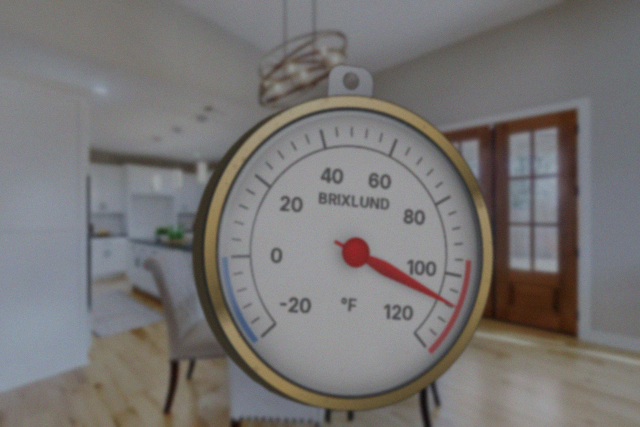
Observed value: 108 °F
